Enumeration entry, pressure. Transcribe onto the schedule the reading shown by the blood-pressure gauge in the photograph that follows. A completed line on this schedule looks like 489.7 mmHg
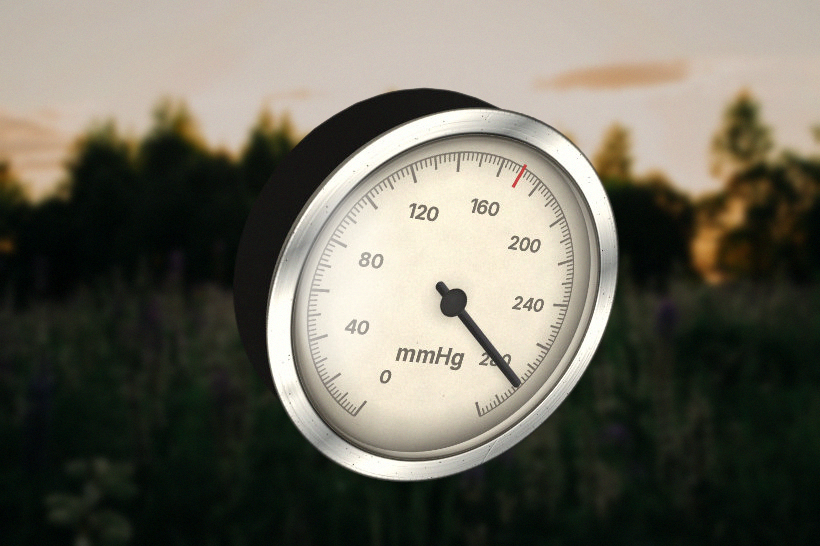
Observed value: 280 mmHg
